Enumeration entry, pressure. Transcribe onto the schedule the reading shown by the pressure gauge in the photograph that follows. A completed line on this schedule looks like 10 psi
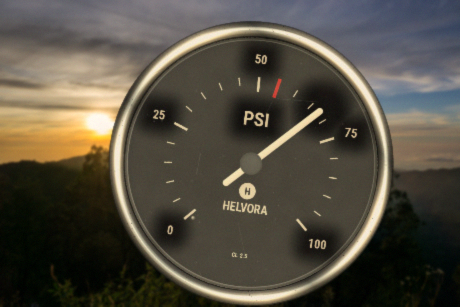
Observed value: 67.5 psi
